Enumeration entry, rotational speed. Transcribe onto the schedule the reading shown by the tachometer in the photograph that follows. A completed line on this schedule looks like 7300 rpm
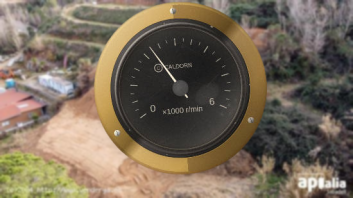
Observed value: 2250 rpm
